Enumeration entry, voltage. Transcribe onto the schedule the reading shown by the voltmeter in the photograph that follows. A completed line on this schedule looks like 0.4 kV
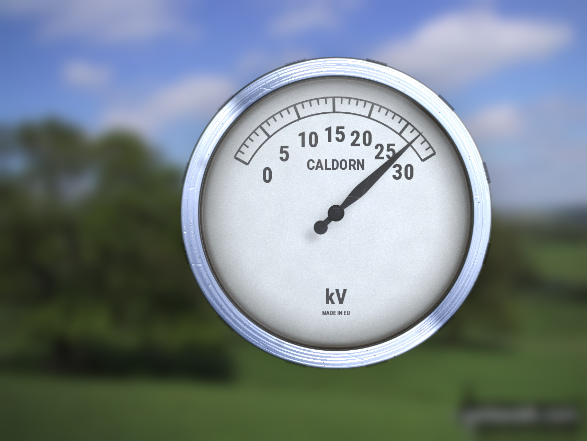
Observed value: 27 kV
